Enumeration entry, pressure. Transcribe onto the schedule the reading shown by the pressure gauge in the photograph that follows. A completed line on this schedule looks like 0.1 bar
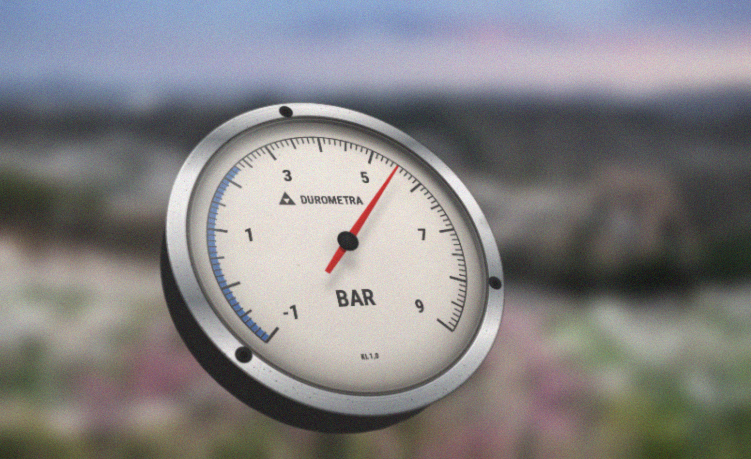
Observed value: 5.5 bar
